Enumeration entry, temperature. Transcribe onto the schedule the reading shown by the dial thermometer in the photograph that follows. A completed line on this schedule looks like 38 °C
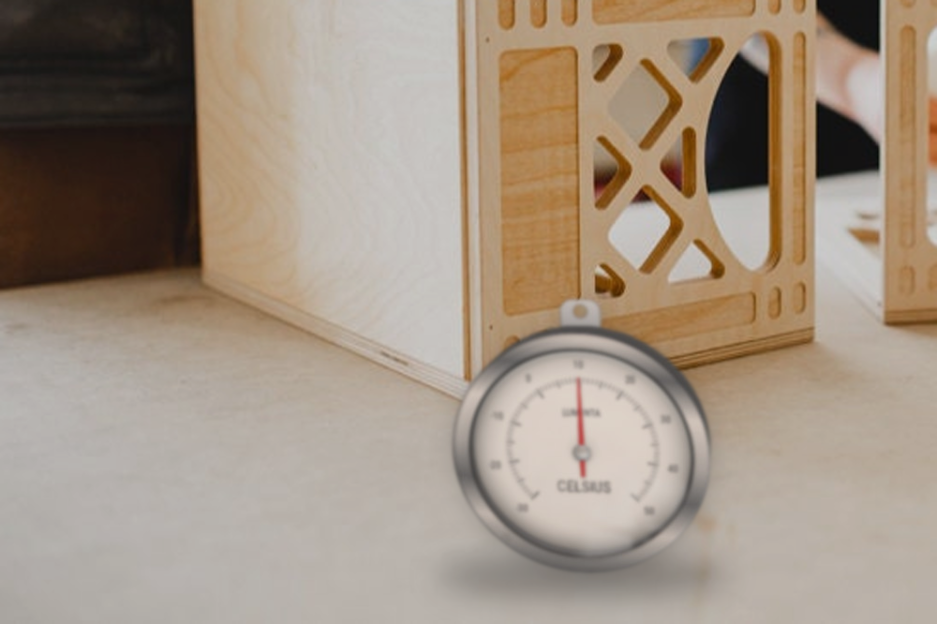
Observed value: 10 °C
